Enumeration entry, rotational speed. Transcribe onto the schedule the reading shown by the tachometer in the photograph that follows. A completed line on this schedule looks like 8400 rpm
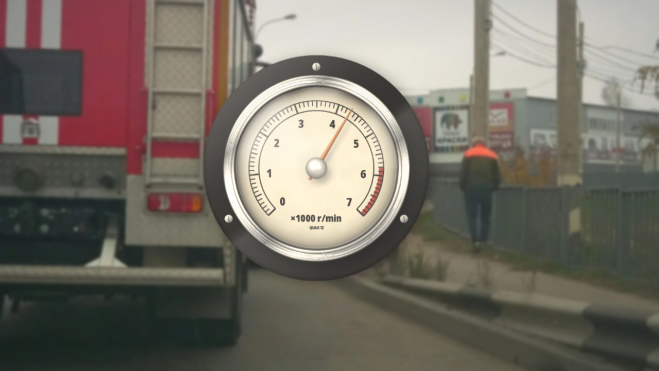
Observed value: 4300 rpm
